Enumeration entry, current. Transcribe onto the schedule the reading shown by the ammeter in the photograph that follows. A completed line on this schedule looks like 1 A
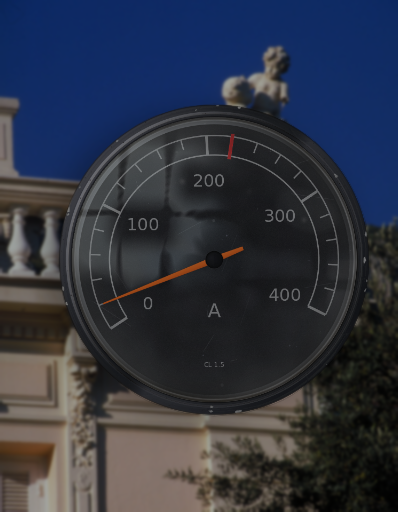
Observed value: 20 A
